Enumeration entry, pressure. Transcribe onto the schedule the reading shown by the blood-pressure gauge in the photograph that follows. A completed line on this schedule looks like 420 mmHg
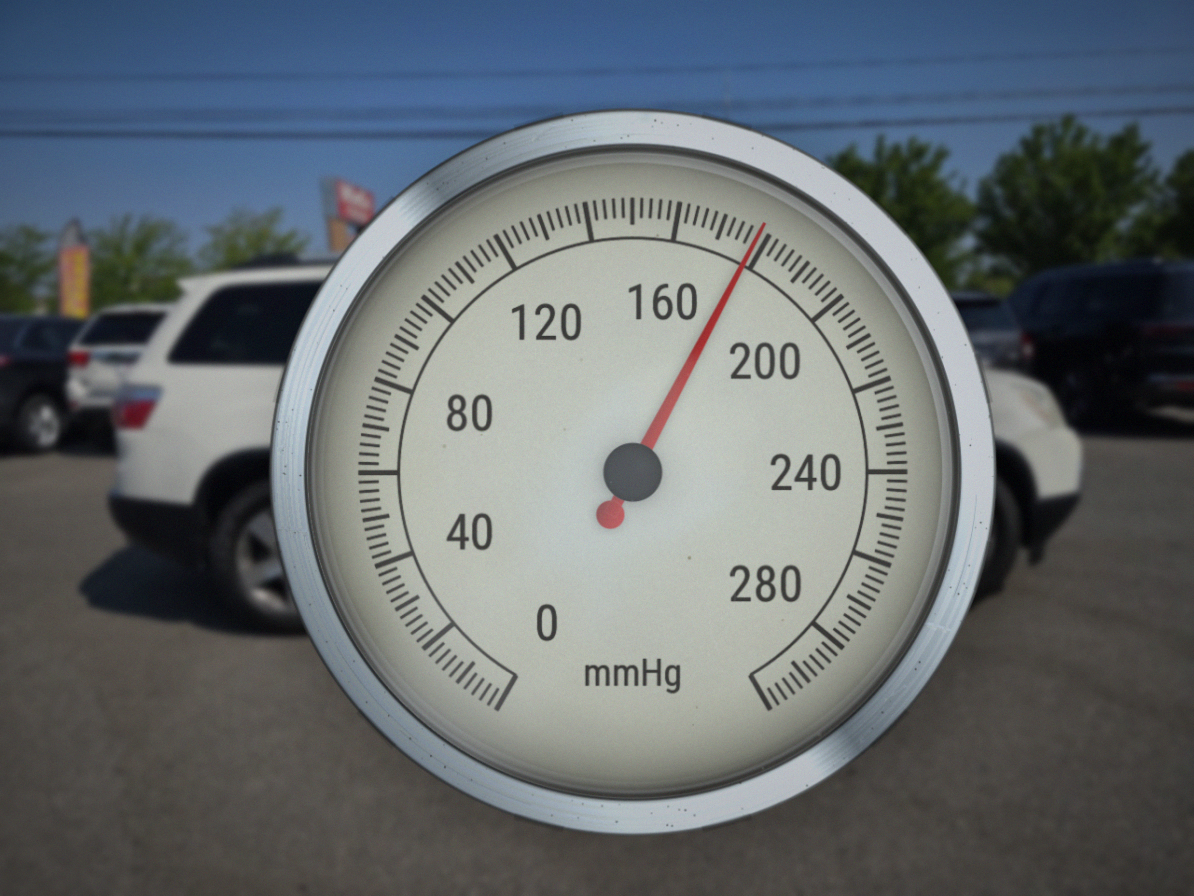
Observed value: 178 mmHg
